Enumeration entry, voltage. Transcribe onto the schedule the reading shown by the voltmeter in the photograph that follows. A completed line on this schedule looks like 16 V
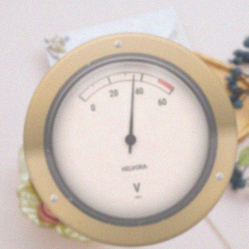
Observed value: 35 V
